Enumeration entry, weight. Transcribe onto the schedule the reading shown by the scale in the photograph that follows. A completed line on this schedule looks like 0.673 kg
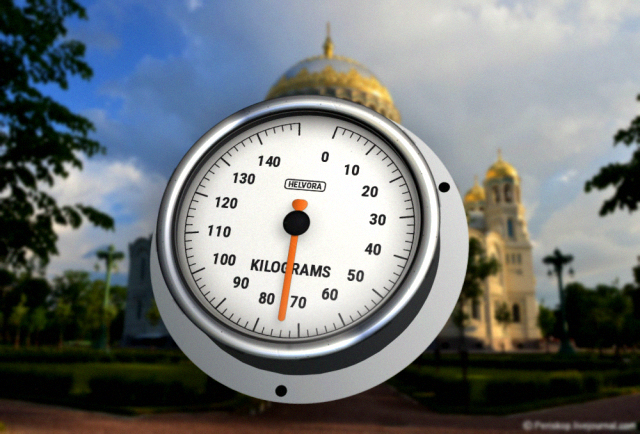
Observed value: 74 kg
